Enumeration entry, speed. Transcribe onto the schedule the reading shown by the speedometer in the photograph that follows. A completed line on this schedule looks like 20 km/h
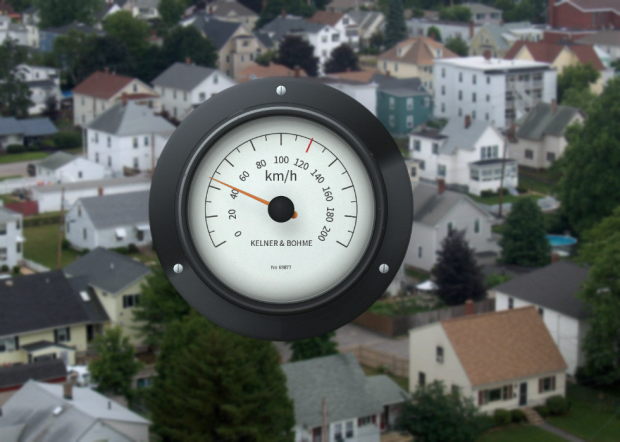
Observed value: 45 km/h
